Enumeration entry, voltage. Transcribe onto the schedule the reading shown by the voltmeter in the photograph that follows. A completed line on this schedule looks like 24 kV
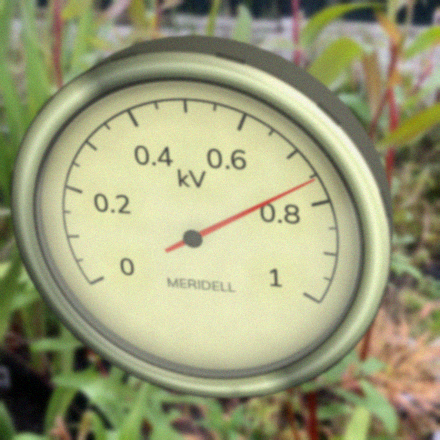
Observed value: 0.75 kV
